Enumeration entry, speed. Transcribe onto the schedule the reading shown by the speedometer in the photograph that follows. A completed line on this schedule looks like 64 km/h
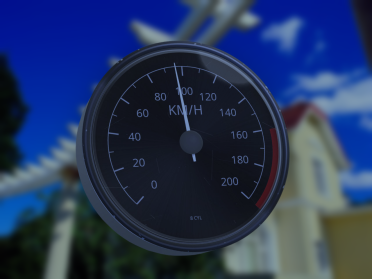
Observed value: 95 km/h
